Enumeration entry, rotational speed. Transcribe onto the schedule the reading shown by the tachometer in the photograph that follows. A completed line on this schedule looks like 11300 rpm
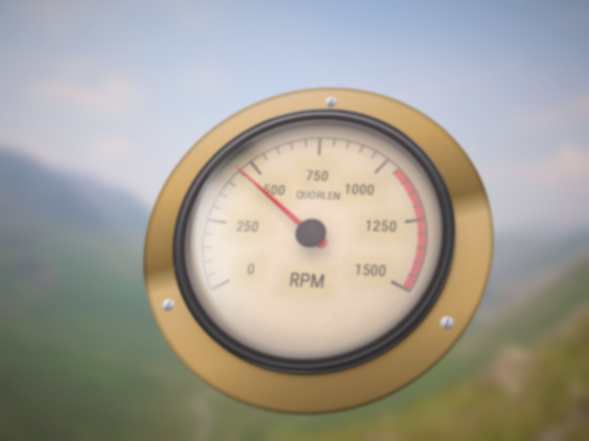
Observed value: 450 rpm
